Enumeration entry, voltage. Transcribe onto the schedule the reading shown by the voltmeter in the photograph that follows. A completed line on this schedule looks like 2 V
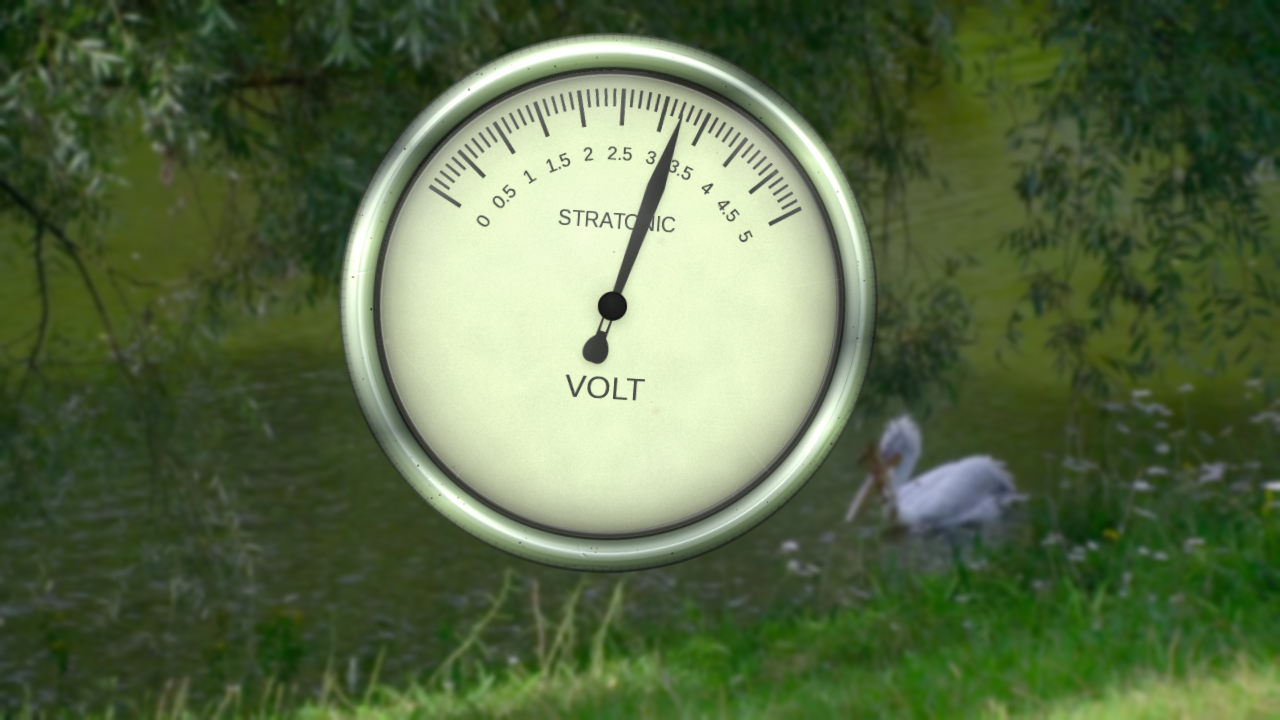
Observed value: 3.2 V
